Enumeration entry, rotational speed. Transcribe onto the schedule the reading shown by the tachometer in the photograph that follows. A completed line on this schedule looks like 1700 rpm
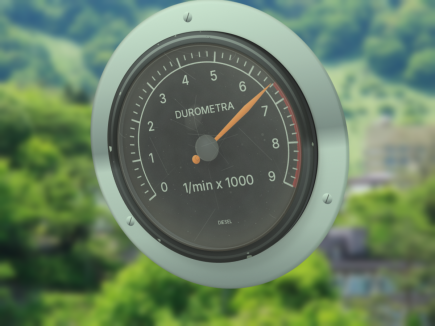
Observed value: 6600 rpm
